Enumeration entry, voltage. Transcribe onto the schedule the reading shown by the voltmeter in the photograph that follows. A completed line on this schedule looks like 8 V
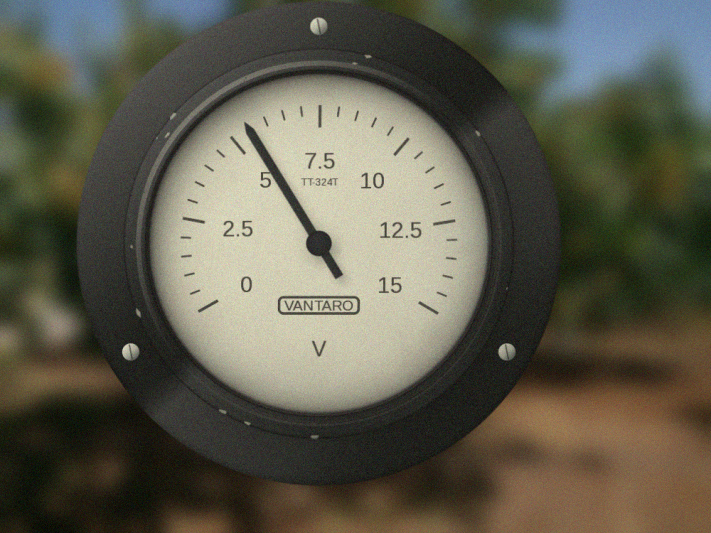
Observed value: 5.5 V
